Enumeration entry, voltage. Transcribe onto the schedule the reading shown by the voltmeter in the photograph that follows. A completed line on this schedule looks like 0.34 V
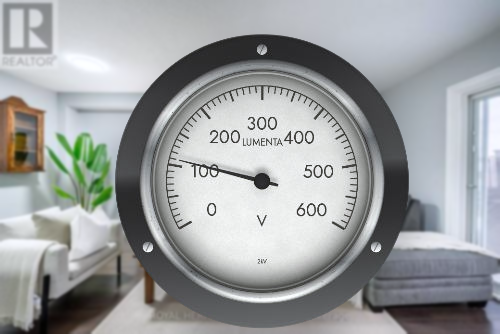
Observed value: 110 V
